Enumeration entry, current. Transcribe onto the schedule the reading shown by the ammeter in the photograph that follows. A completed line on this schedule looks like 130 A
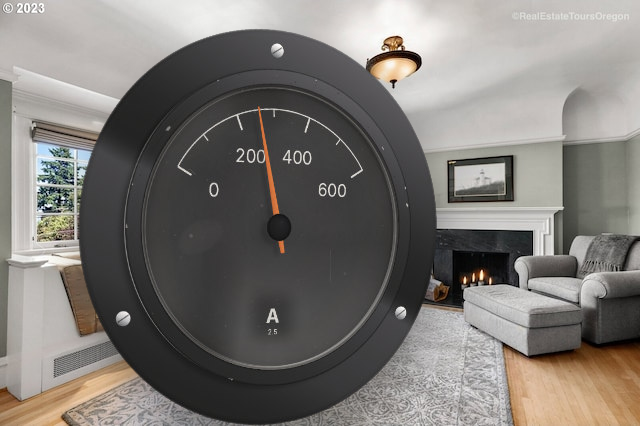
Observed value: 250 A
